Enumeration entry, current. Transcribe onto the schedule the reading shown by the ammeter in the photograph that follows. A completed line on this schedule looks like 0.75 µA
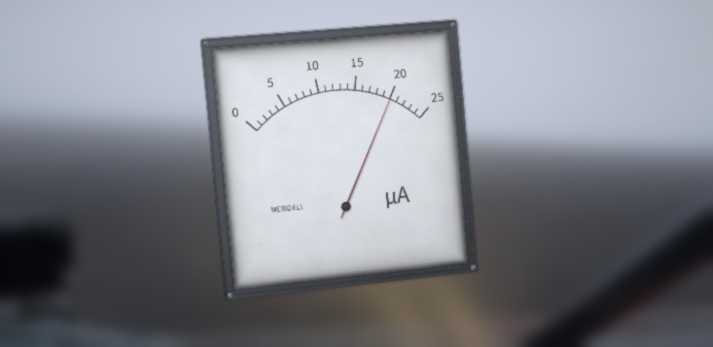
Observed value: 20 µA
